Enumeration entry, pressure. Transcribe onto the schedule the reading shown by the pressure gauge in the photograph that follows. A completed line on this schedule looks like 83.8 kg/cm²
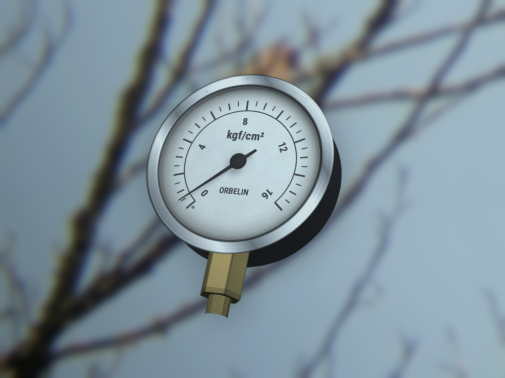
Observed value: 0.5 kg/cm²
